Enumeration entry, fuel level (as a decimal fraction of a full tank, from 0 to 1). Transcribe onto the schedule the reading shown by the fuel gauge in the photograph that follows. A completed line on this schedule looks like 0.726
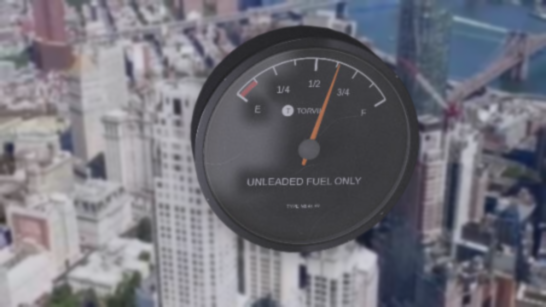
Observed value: 0.625
